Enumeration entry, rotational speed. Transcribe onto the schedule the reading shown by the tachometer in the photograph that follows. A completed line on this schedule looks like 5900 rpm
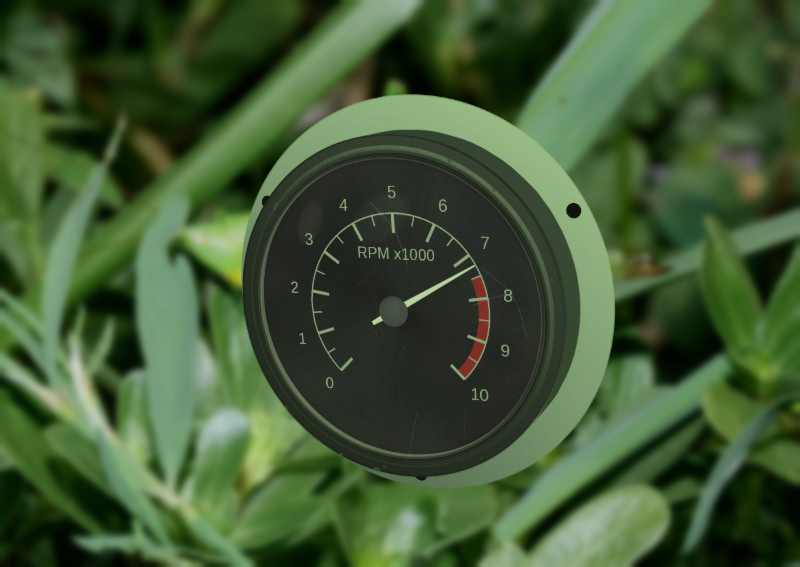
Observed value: 7250 rpm
